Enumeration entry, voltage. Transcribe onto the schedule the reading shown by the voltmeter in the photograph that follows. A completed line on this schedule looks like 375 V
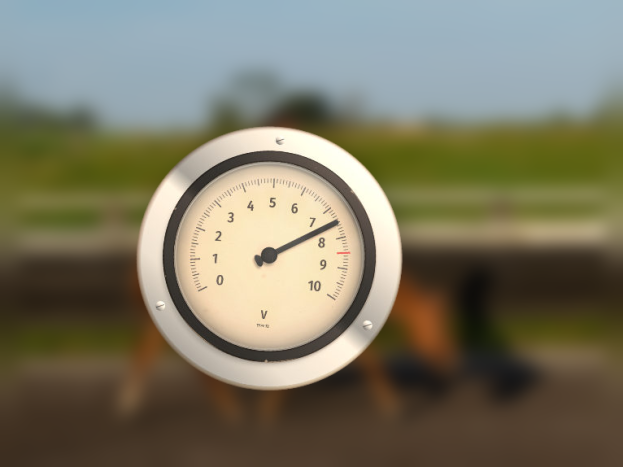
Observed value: 7.5 V
